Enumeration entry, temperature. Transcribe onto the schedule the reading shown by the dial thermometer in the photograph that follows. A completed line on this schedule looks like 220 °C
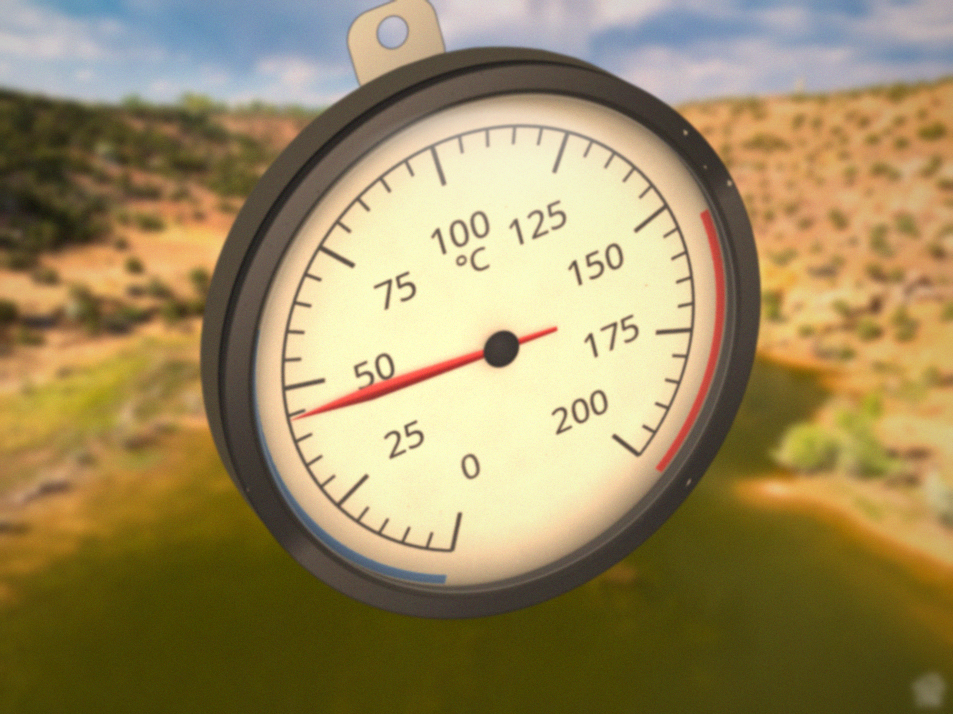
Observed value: 45 °C
